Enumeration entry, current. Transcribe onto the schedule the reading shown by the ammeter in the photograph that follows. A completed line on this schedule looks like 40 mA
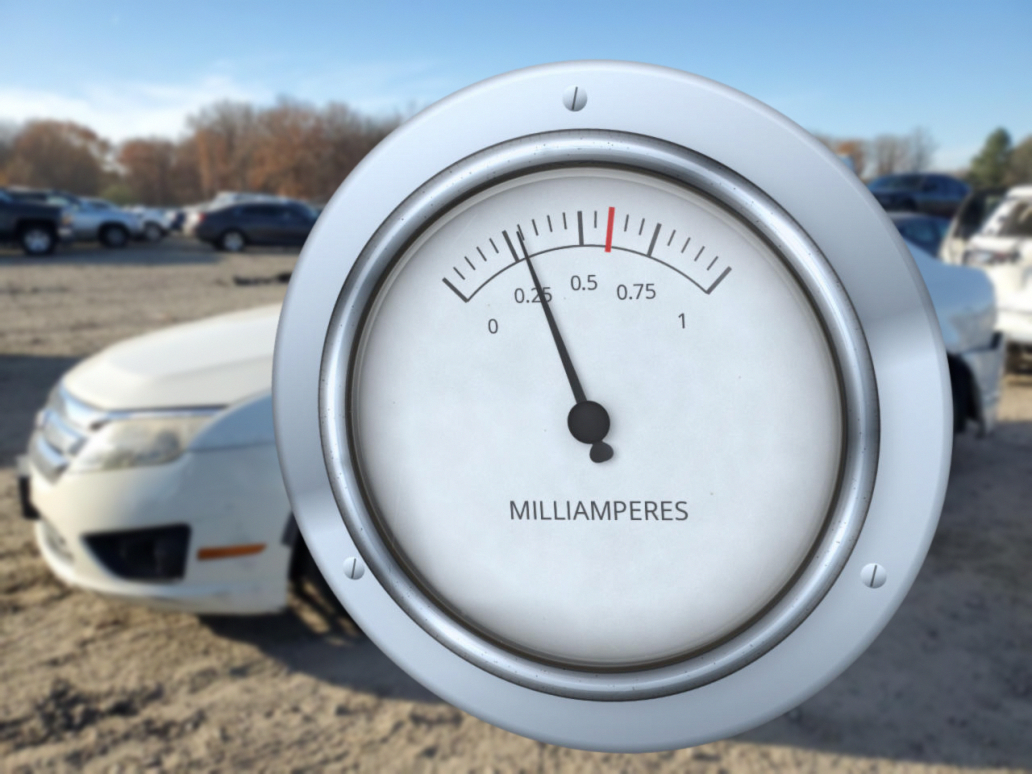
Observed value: 0.3 mA
